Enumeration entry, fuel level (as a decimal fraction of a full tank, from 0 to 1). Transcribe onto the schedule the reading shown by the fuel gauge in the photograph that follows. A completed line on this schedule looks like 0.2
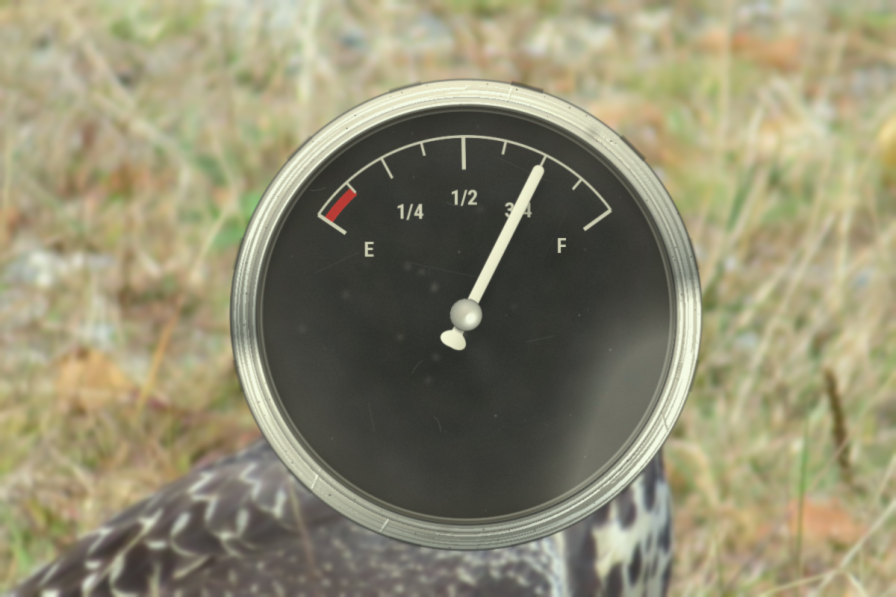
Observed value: 0.75
